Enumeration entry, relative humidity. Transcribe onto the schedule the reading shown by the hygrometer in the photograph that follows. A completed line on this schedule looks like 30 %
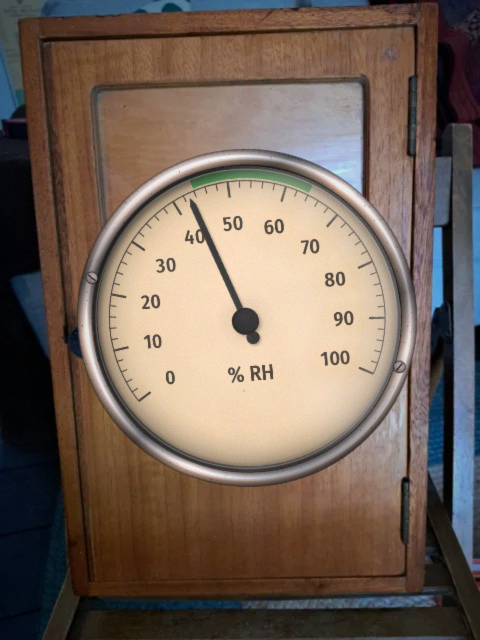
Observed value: 43 %
